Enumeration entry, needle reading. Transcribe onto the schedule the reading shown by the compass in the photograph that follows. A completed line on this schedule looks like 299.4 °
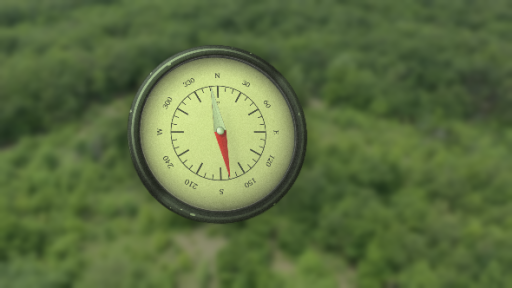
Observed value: 170 °
